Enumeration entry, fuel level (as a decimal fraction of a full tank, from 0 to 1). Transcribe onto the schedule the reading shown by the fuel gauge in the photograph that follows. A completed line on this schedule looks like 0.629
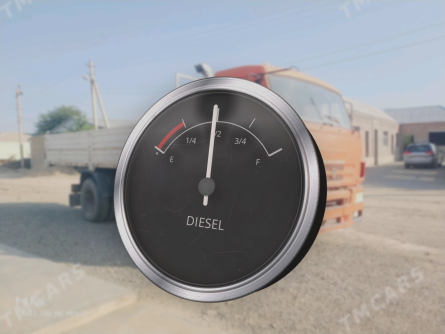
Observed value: 0.5
